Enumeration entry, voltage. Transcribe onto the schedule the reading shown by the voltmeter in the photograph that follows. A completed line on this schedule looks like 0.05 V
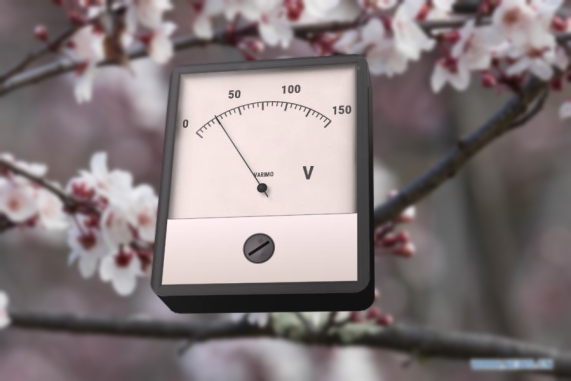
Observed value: 25 V
